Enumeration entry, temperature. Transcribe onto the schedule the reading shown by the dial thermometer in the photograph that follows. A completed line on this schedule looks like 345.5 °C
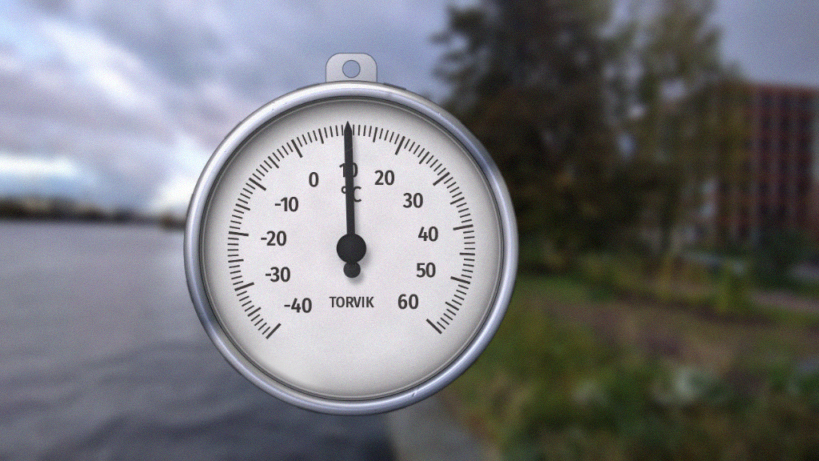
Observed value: 10 °C
